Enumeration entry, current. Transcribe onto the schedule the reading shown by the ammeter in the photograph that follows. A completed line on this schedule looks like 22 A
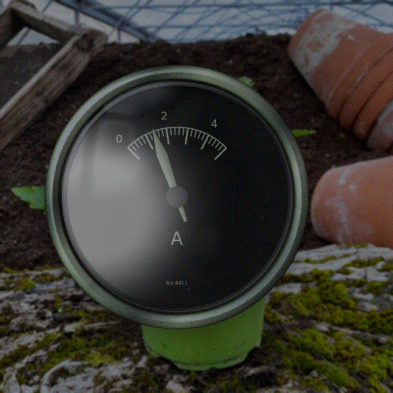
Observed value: 1.4 A
